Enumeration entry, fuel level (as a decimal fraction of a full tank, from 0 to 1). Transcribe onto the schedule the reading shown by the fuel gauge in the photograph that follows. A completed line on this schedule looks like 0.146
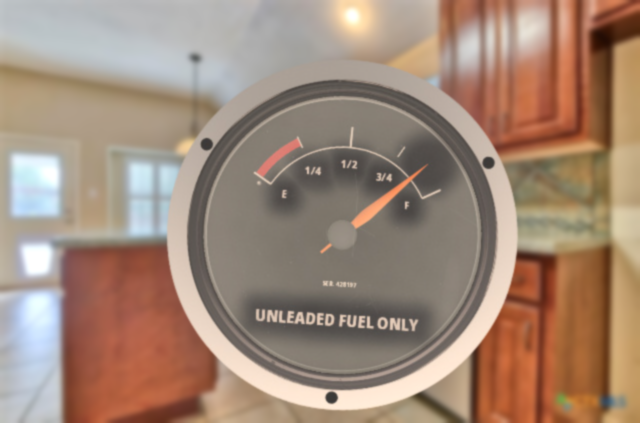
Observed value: 0.875
